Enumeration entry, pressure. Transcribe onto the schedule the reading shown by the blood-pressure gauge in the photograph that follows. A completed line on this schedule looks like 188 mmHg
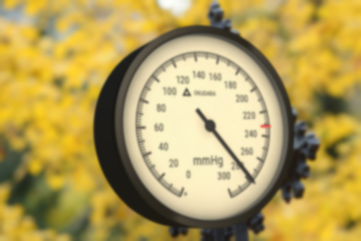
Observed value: 280 mmHg
